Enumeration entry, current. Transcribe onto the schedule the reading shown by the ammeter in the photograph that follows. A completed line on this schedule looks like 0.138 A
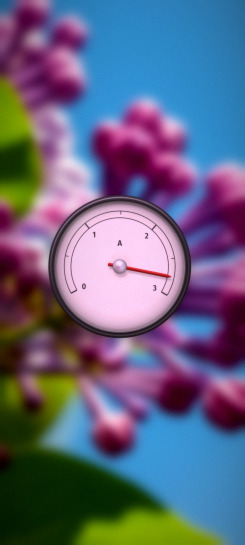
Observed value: 2.75 A
